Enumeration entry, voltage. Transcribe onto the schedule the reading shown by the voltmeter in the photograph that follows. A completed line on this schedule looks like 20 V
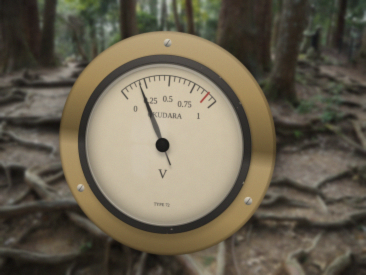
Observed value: 0.2 V
